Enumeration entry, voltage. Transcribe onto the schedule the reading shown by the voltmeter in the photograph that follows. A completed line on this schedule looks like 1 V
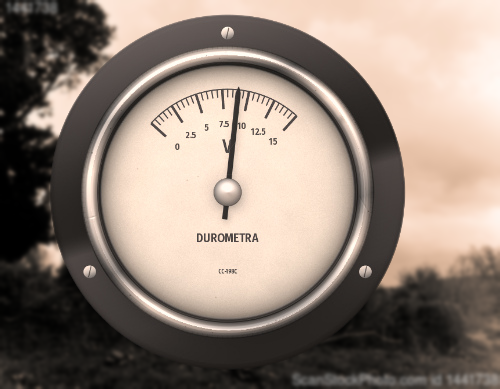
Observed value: 9 V
